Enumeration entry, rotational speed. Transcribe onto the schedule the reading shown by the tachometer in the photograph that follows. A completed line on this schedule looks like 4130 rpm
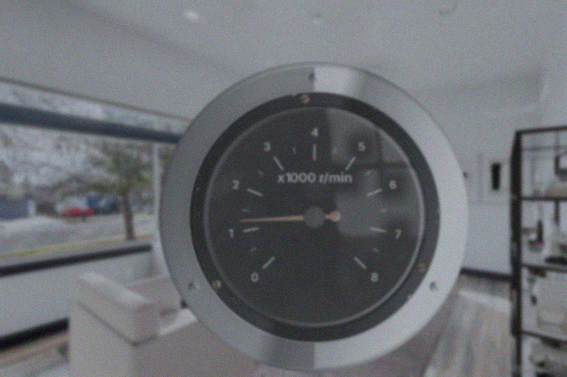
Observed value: 1250 rpm
